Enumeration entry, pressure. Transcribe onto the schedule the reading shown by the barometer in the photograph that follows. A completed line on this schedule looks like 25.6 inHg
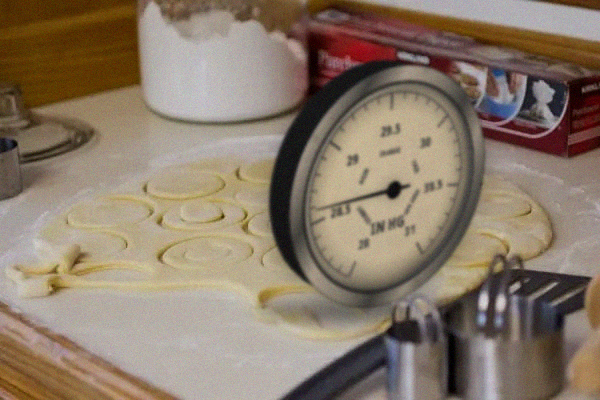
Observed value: 28.6 inHg
